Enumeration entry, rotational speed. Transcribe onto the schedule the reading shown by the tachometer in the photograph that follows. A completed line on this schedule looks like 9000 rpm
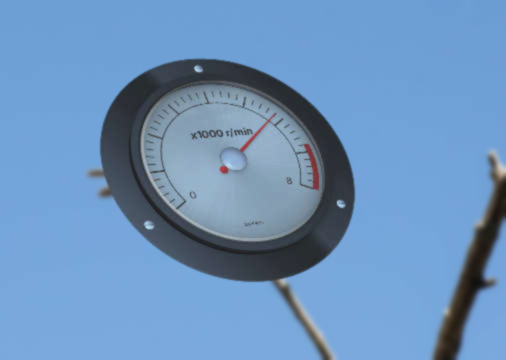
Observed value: 5800 rpm
